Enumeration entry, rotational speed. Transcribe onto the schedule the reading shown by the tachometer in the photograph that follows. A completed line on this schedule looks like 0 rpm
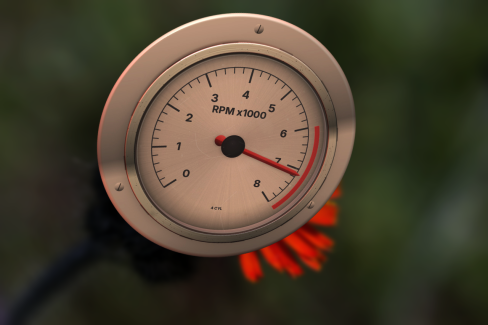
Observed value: 7100 rpm
